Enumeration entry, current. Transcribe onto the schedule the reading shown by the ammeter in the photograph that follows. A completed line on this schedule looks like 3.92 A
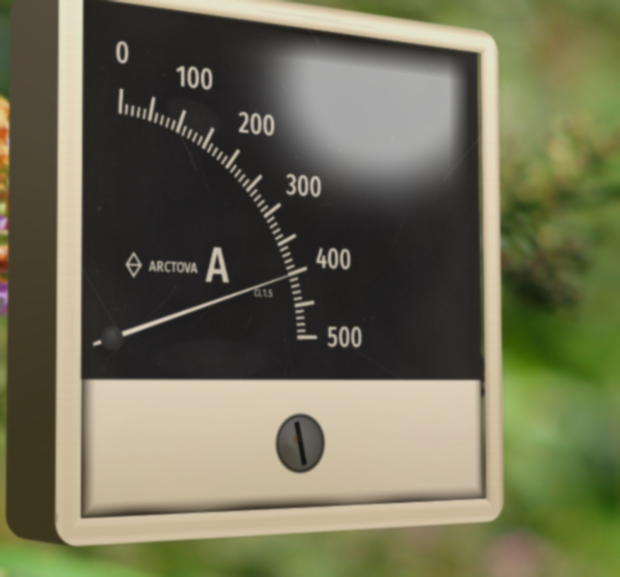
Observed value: 400 A
